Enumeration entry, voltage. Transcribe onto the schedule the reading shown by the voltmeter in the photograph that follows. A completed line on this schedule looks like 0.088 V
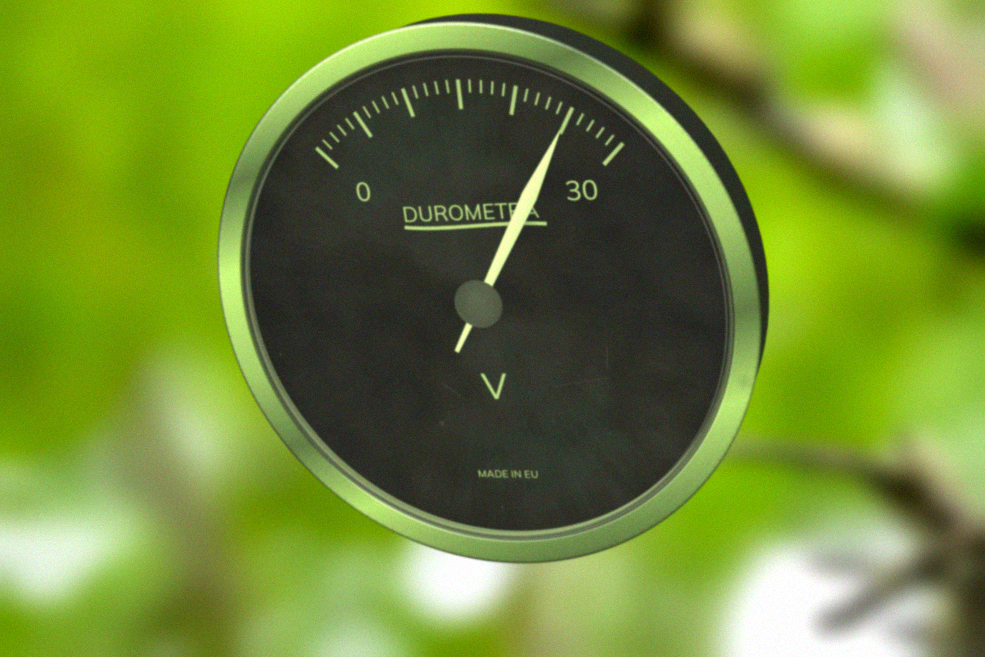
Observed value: 25 V
